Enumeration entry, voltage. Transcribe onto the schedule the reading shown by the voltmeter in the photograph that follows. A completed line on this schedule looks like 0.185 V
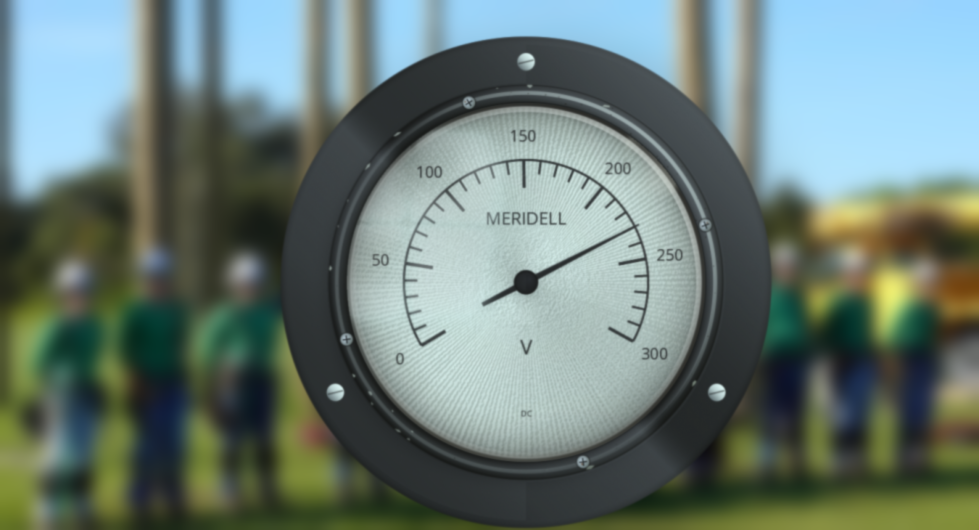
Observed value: 230 V
